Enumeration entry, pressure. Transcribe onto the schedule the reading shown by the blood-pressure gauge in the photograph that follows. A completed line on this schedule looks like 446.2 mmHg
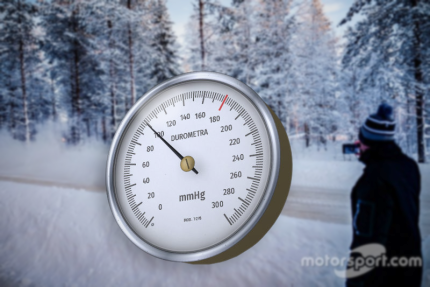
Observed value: 100 mmHg
